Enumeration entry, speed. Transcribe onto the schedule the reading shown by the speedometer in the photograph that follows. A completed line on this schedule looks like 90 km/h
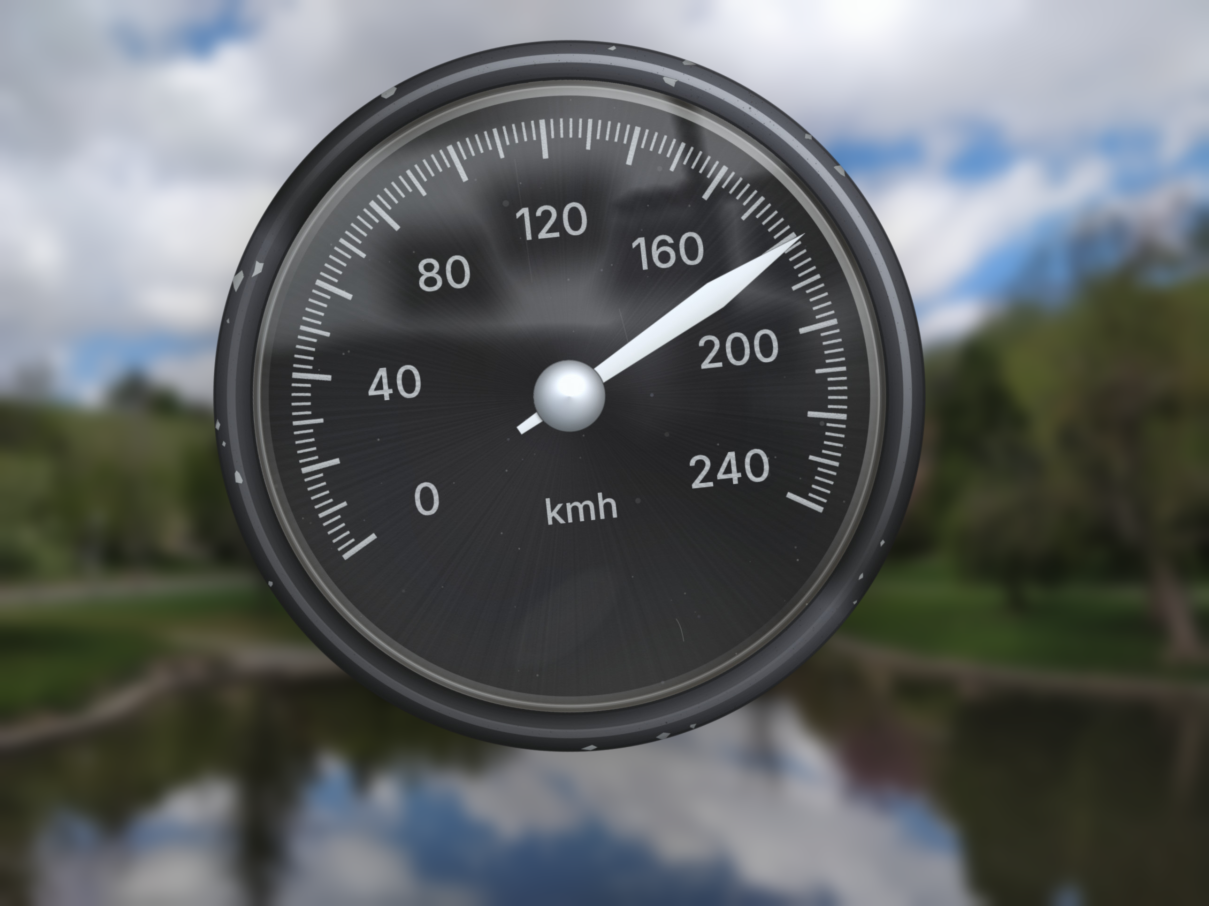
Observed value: 181 km/h
